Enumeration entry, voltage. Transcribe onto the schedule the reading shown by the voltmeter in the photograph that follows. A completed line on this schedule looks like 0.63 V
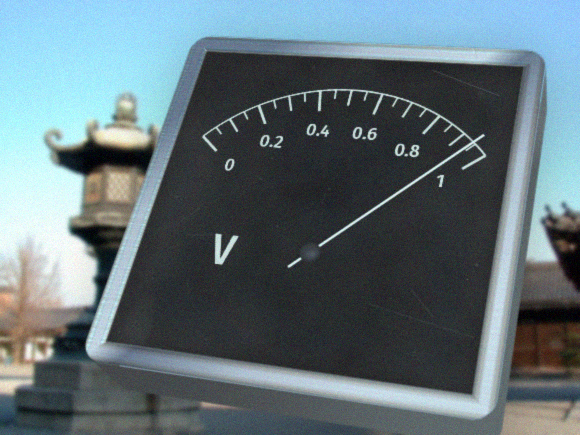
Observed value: 0.95 V
